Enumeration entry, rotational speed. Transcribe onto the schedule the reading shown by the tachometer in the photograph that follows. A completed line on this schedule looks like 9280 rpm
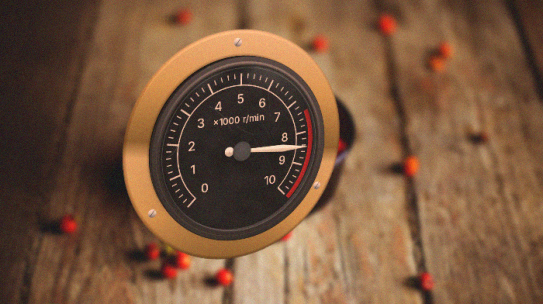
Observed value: 8400 rpm
